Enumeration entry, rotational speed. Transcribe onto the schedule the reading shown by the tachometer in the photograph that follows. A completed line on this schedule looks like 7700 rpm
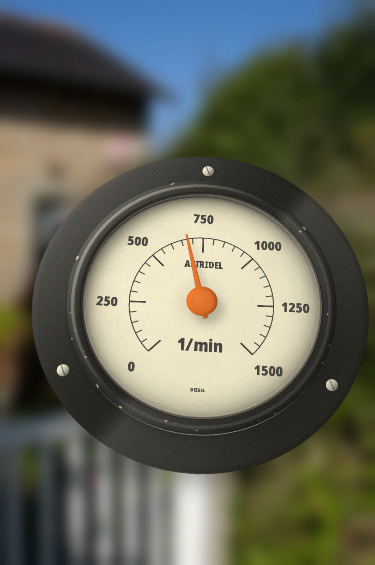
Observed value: 675 rpm
